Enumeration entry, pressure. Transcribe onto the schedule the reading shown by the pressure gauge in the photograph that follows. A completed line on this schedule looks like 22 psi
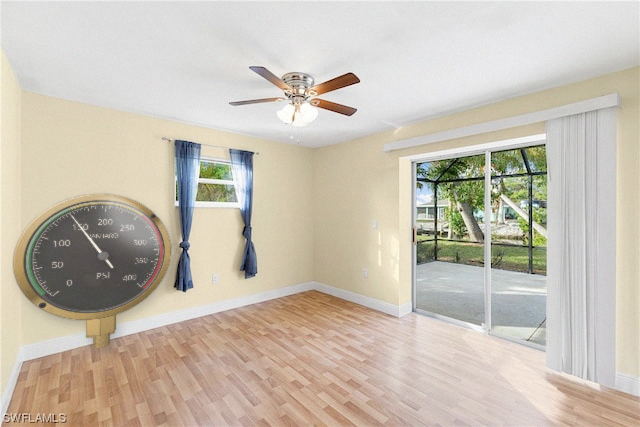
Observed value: 150 psi
